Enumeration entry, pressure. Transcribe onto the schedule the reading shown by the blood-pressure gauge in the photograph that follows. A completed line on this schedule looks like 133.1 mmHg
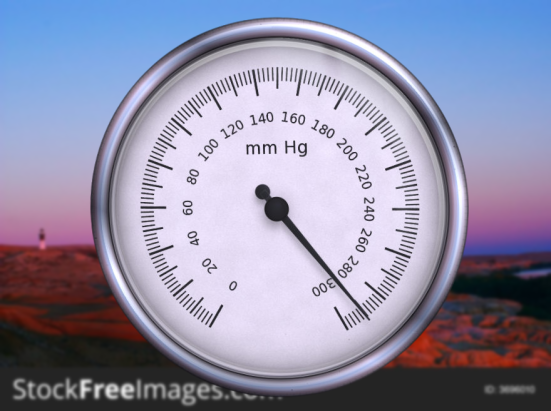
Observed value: 290 mmHg
